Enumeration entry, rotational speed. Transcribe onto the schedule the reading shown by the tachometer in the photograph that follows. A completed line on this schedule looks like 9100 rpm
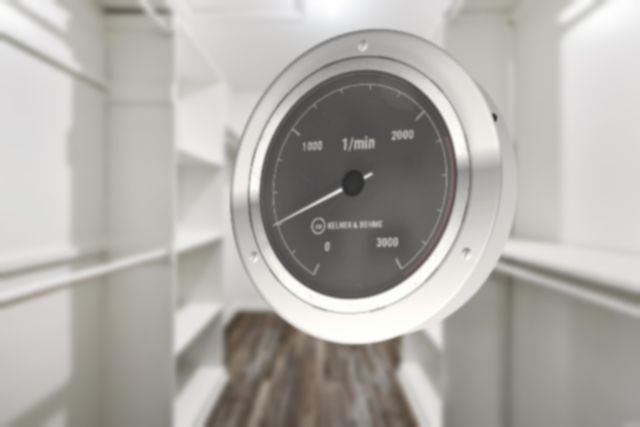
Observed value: 400 rpm
